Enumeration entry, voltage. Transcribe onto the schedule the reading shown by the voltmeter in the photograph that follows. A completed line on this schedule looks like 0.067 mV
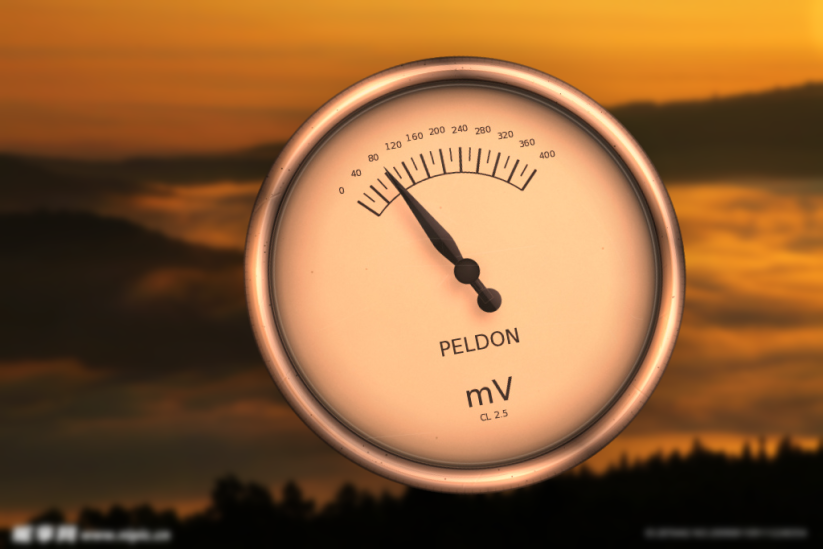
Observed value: 80 mV
